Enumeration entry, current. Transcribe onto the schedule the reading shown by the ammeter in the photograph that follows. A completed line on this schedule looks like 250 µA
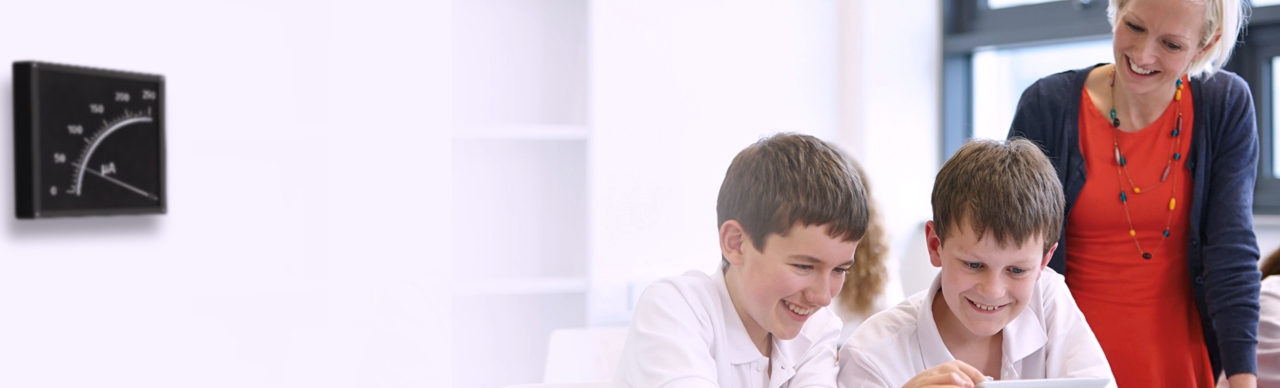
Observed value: 50 µA
